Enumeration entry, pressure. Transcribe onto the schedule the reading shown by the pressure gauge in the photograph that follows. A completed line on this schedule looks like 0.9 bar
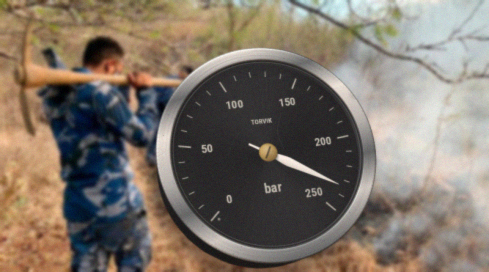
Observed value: 235 bar
